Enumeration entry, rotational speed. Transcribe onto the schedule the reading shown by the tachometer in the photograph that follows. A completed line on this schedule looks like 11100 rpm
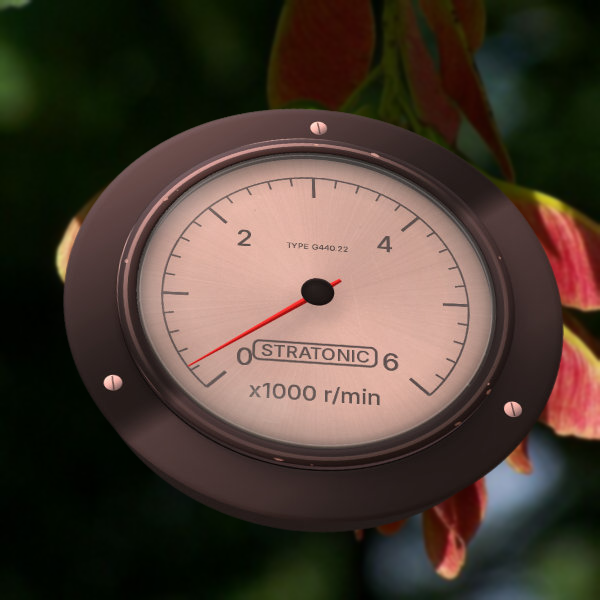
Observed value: 200 rpm
